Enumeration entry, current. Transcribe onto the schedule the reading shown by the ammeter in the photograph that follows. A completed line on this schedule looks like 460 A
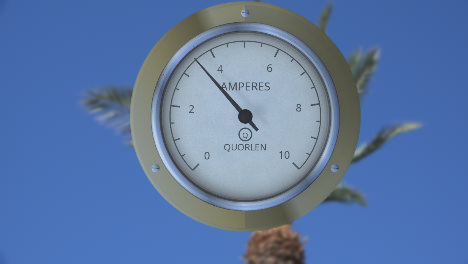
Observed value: 3.5 A
